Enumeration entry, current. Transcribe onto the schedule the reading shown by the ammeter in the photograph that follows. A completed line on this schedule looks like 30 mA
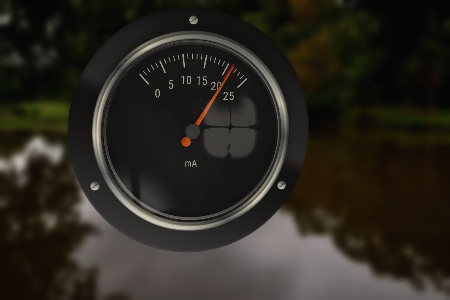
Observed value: 21 mA
